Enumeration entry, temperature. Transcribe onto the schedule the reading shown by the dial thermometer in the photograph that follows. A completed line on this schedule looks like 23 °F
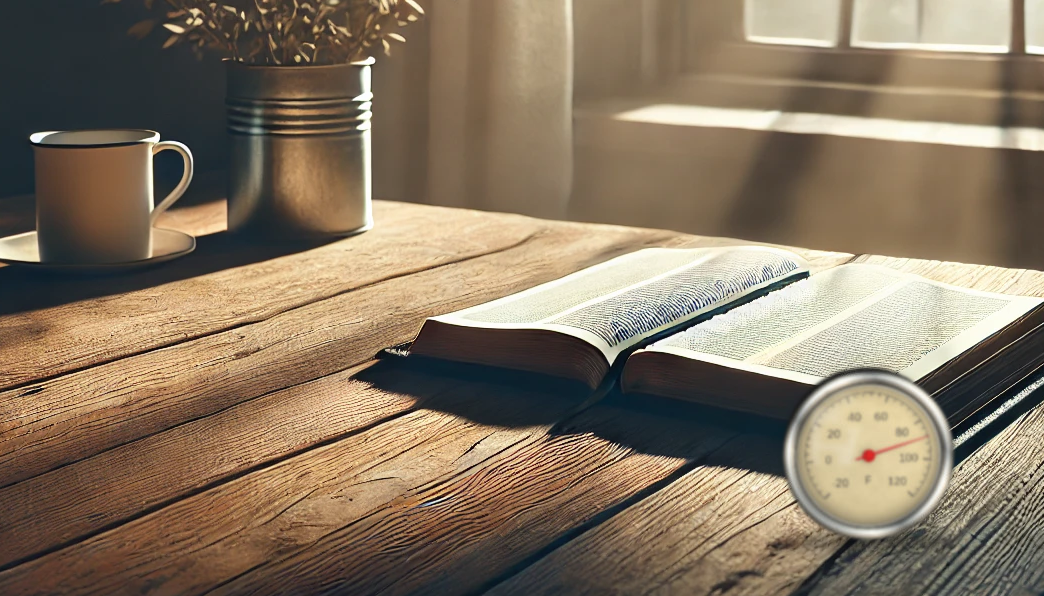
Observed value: 88 °F
